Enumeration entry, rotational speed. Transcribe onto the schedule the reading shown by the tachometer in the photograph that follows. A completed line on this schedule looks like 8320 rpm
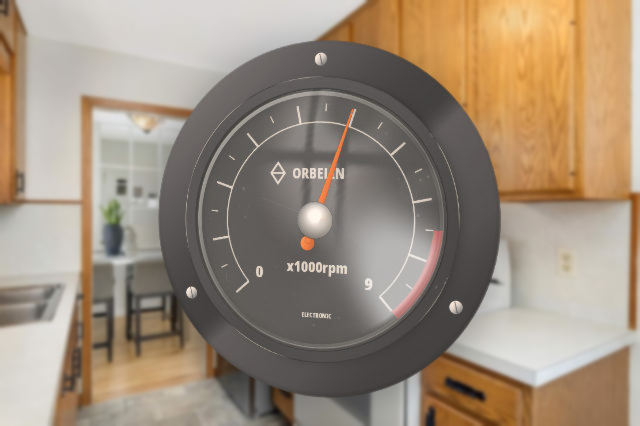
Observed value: 5000 rpm
